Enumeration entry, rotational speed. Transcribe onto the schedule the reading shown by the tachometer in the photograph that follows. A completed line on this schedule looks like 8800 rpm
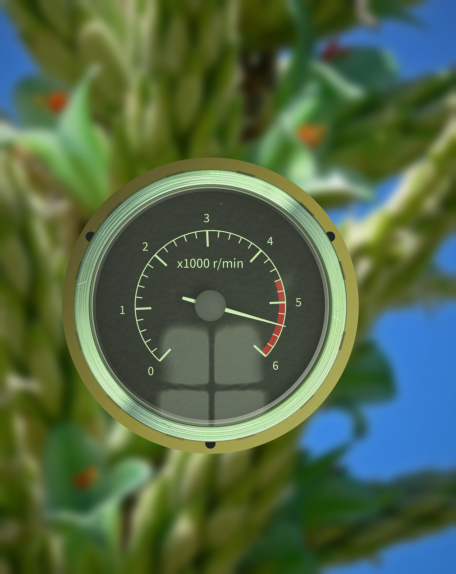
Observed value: 5400 rpm
